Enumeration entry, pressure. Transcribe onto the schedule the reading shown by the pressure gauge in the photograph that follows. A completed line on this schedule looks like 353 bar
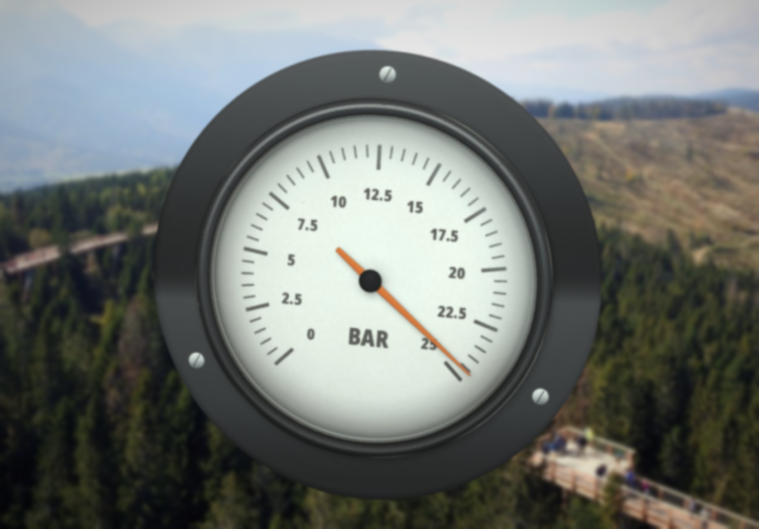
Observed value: 24.5 bar
